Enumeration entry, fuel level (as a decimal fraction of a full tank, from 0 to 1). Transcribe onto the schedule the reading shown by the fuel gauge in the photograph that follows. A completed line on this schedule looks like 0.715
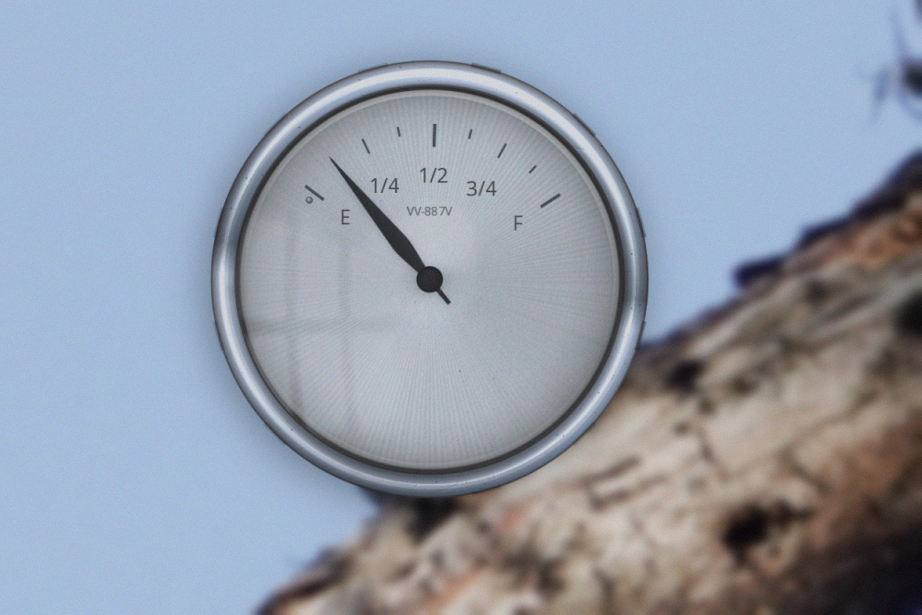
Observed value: 0.125
